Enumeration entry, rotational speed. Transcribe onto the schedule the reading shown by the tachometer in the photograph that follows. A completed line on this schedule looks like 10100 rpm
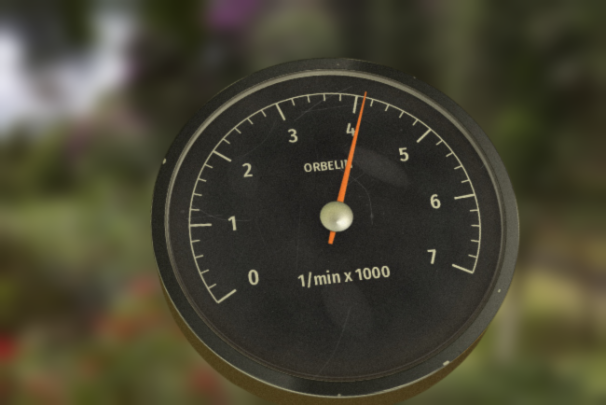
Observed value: 4100 rpm
